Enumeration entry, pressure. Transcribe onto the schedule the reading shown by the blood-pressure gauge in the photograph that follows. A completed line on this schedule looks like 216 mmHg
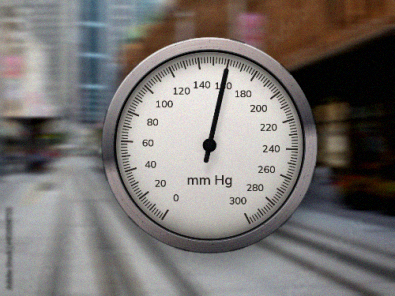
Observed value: 160 mmHg
